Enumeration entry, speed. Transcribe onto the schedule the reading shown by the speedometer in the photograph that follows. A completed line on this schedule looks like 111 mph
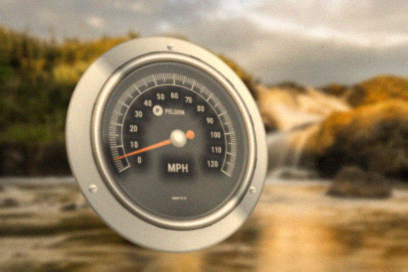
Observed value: 5 mph
